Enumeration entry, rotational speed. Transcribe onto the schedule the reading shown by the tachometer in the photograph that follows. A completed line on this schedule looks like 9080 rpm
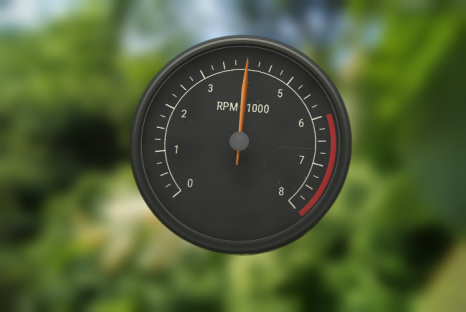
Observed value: 4000 rpm
